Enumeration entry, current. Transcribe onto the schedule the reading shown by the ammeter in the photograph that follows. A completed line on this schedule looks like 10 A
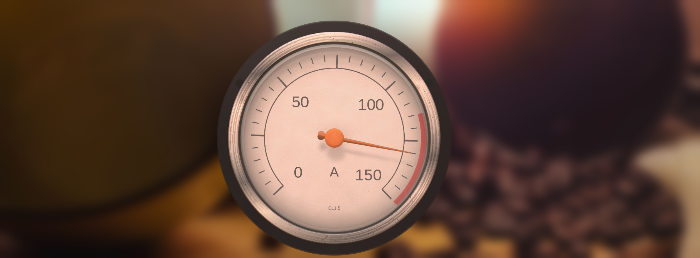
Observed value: 130 A
